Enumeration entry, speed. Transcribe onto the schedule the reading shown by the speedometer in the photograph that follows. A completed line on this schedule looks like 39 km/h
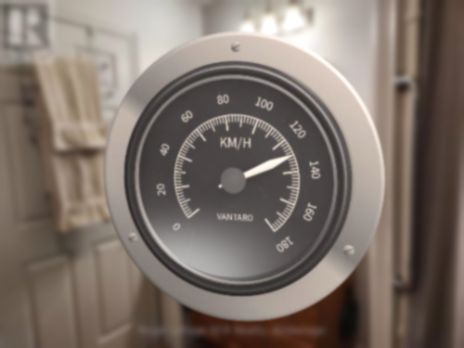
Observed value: 130 km/h
